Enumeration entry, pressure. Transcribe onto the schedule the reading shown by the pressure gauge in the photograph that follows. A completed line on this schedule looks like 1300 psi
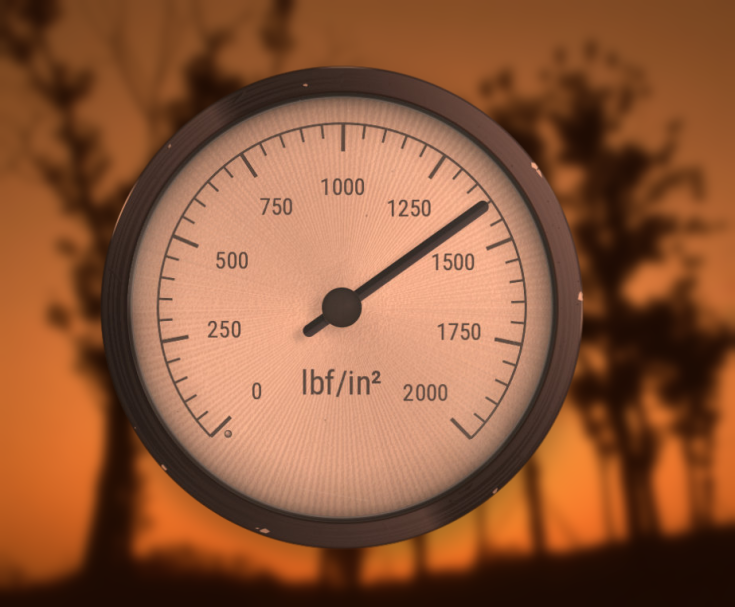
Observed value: 1400 psi
